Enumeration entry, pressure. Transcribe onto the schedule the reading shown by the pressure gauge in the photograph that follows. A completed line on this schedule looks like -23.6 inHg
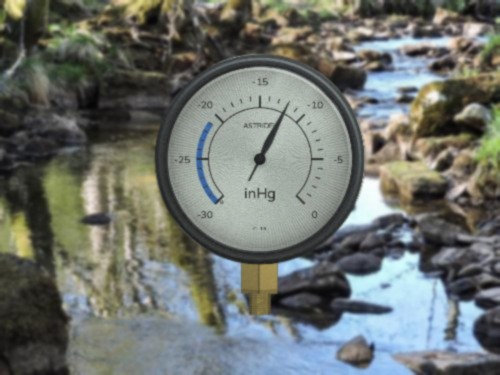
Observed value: -12 inHg
